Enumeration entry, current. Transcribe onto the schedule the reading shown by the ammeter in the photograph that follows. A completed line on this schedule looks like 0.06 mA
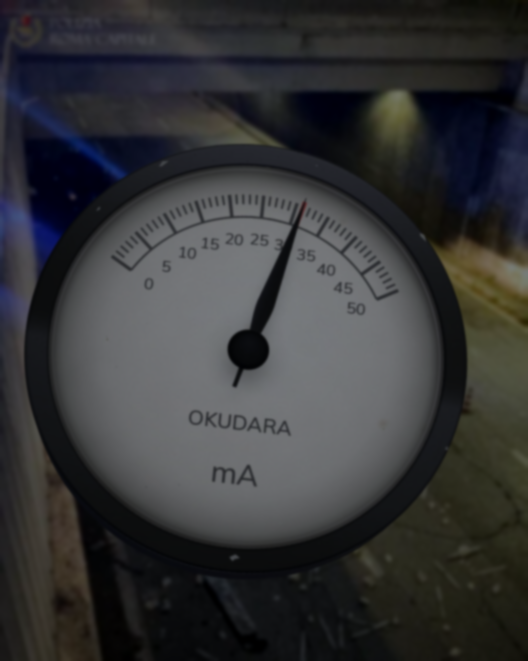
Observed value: 31 mA
